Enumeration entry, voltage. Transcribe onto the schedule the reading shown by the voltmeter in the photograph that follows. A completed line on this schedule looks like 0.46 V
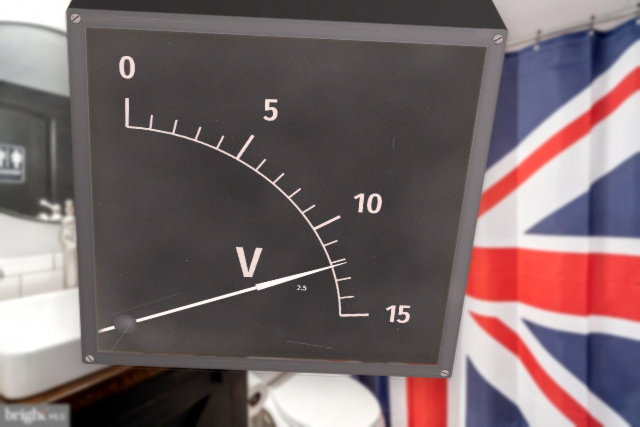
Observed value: 12 V
